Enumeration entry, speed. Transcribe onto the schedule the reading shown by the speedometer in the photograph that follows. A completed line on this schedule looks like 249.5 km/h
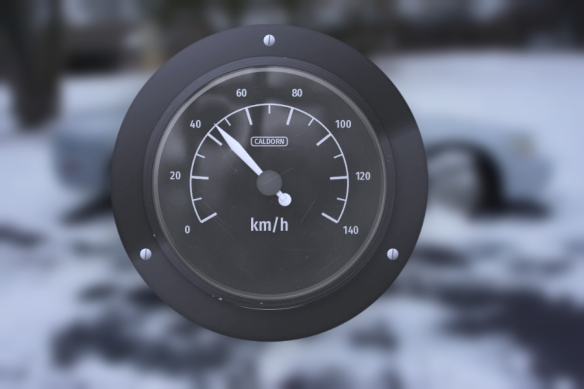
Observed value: 45 km/h
